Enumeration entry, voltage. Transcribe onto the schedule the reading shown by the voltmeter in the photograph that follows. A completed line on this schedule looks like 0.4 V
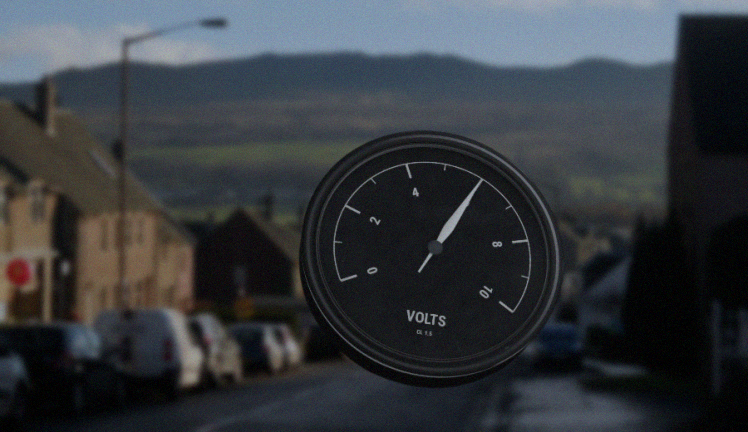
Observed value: 6 V
